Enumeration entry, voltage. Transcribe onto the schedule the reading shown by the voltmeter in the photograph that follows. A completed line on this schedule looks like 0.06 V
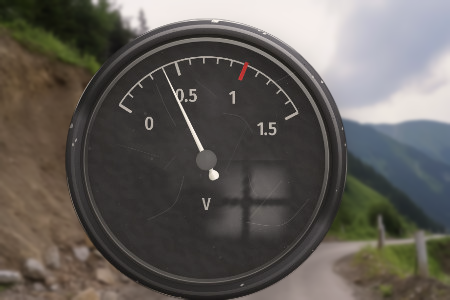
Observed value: 0.4 V
